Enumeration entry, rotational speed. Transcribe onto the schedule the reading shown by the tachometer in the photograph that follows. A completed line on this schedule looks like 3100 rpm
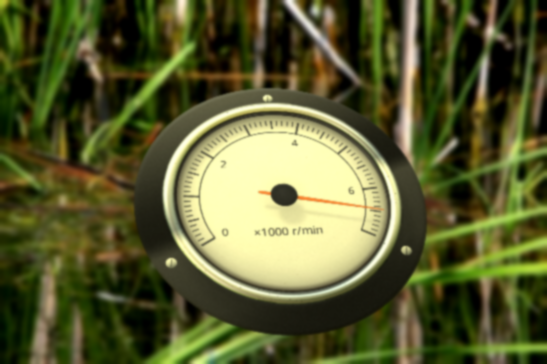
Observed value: 6500 rpm
